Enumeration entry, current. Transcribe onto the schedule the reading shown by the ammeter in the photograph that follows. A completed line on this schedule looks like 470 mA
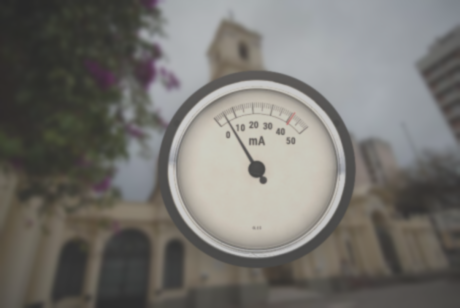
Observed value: 5 mA
